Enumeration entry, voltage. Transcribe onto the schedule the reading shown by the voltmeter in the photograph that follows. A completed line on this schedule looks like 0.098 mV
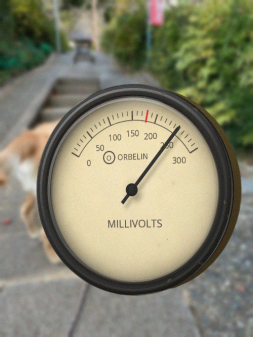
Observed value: 250 mV
